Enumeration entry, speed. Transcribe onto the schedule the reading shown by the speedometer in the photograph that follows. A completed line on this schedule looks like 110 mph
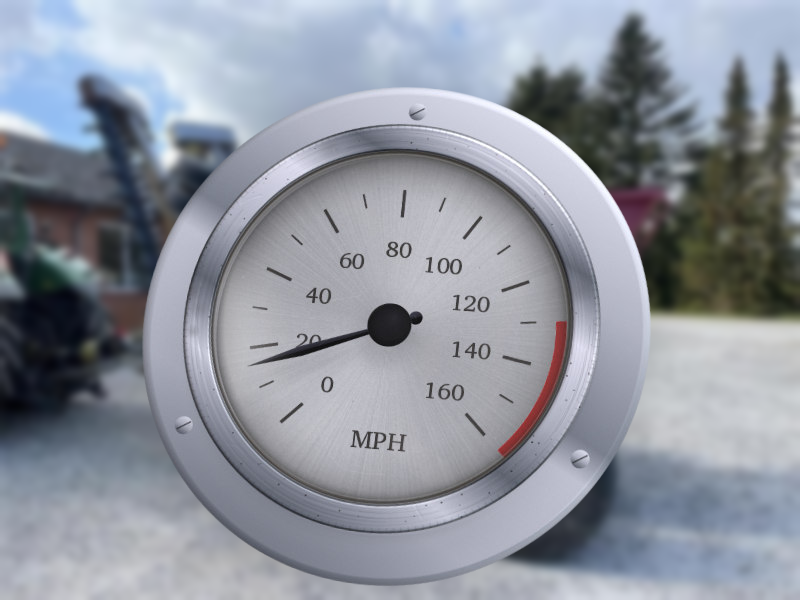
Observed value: 15 mph
